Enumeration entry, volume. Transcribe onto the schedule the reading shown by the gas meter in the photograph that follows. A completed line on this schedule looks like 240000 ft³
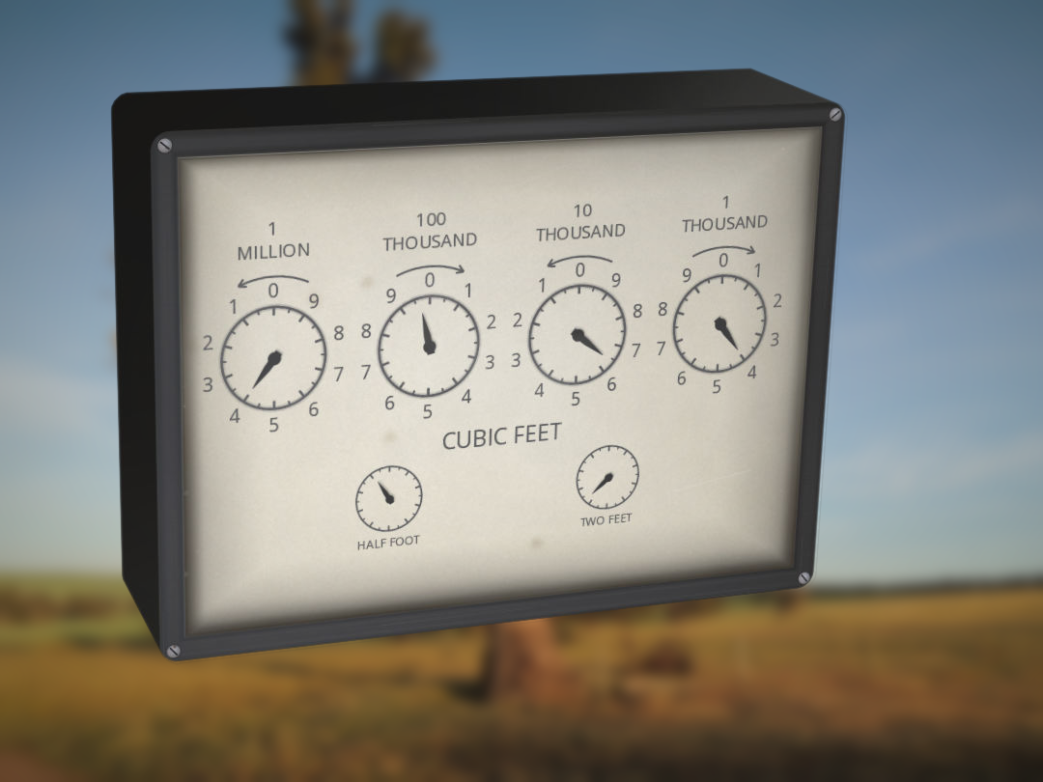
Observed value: 396400 ft³
